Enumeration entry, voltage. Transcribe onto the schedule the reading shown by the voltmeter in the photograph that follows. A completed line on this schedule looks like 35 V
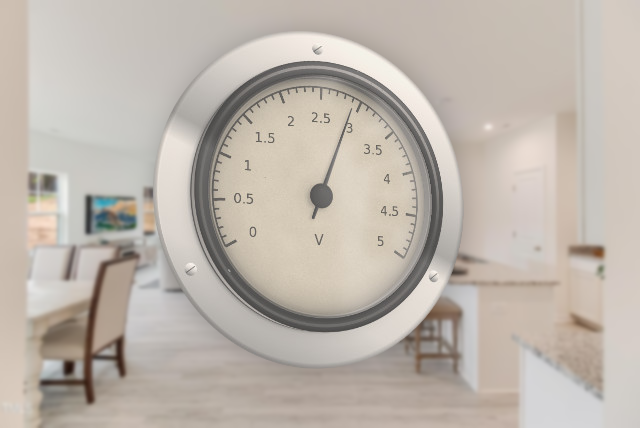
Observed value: 2.9 V
